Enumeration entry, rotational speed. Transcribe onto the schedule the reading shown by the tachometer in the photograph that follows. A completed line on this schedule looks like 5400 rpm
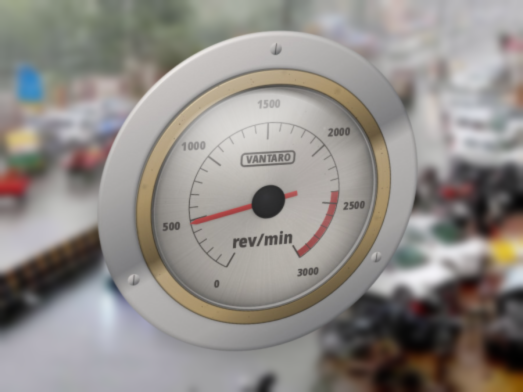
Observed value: 500 rpm
